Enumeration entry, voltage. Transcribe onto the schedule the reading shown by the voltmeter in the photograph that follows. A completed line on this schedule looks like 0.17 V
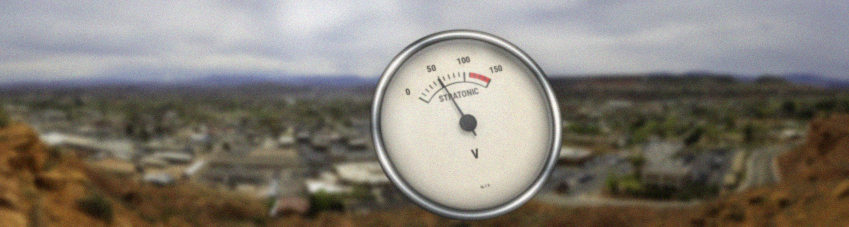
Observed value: 50 V
